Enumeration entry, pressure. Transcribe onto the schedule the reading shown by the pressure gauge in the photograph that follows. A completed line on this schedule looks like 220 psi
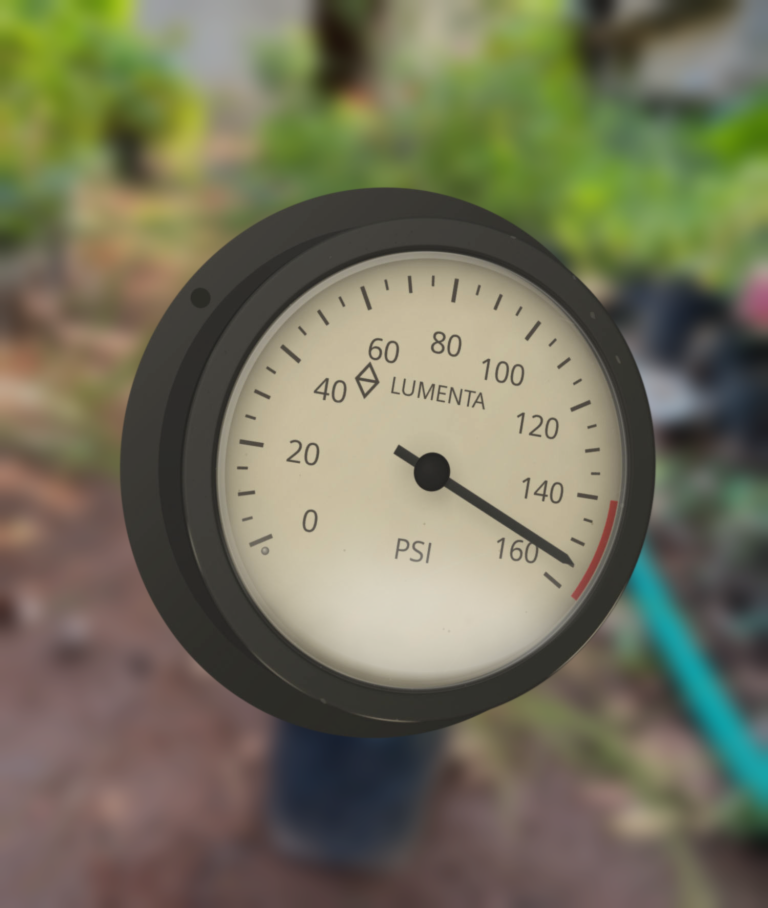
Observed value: 155 psi
